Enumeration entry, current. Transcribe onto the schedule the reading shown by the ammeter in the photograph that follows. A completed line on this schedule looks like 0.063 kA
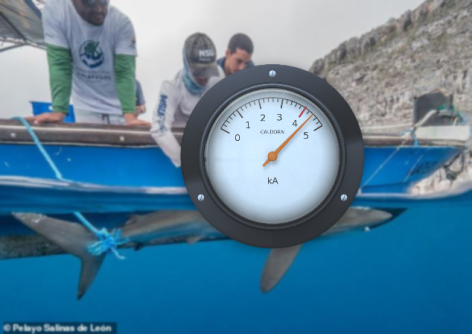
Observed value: 4.4 kA
